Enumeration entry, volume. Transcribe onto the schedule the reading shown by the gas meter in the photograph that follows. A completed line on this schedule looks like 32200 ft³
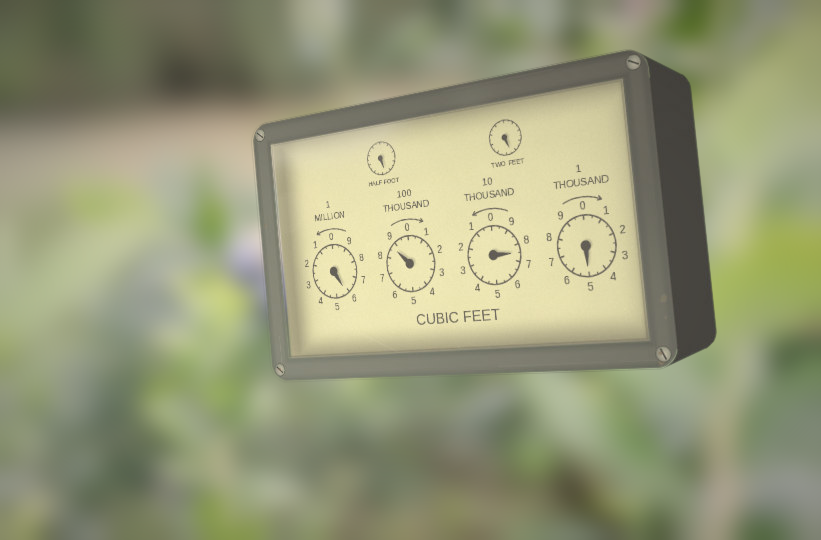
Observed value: 587500 ft³
